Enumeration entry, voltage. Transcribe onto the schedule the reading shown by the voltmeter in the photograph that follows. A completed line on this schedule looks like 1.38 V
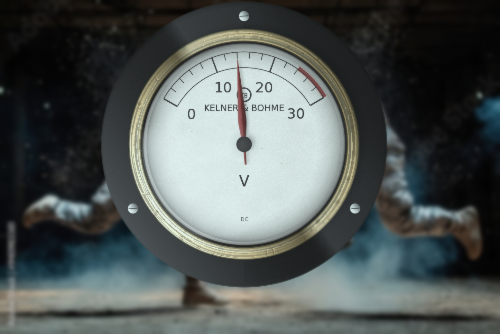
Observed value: 14 V
